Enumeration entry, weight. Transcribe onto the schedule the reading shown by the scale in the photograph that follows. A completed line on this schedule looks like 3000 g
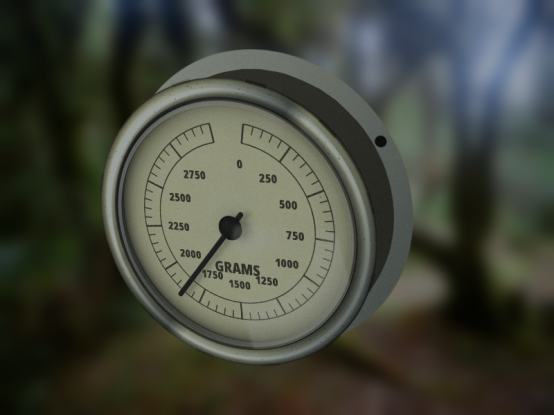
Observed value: 1850 g
